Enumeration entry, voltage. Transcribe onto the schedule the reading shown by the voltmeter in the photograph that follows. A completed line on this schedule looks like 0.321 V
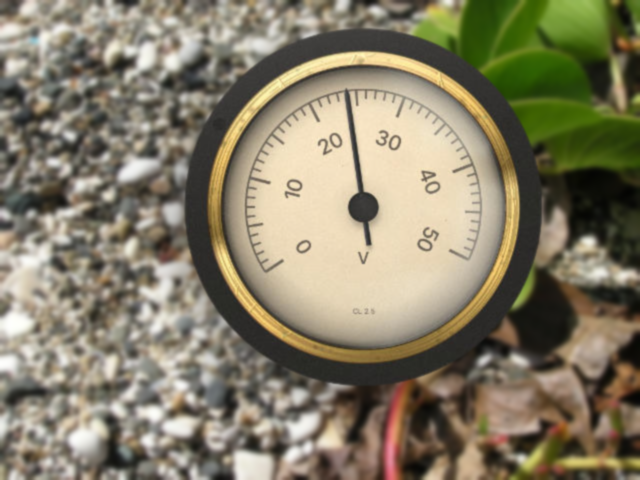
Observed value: 24 V
